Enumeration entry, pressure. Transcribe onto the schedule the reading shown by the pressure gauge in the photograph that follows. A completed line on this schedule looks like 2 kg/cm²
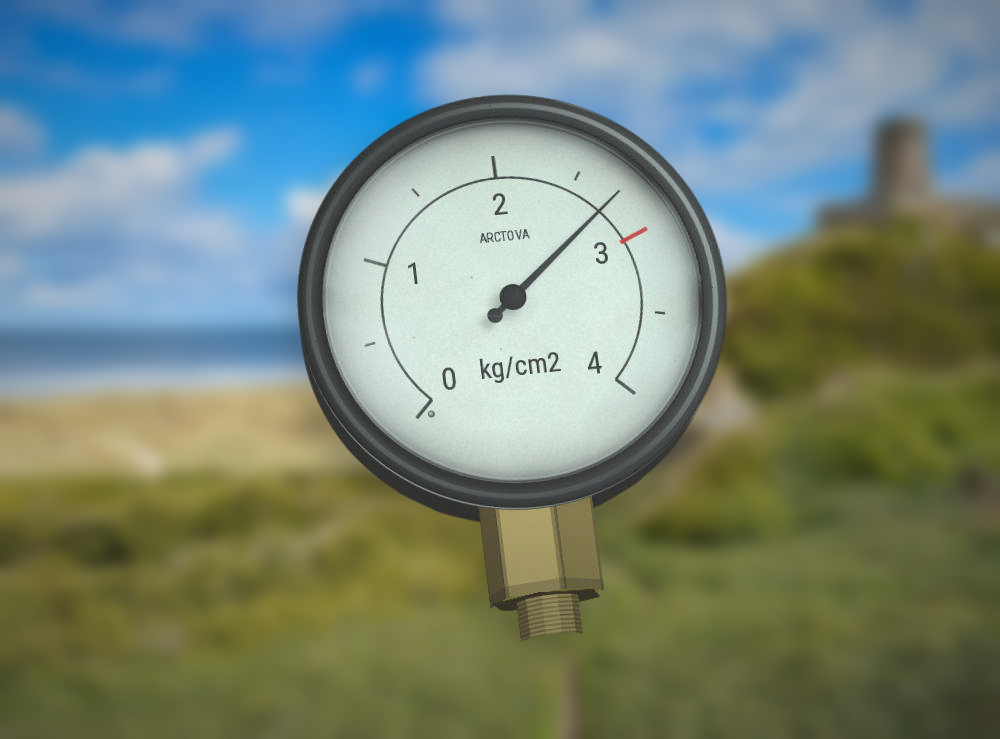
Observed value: 2.75 kg/cm²
